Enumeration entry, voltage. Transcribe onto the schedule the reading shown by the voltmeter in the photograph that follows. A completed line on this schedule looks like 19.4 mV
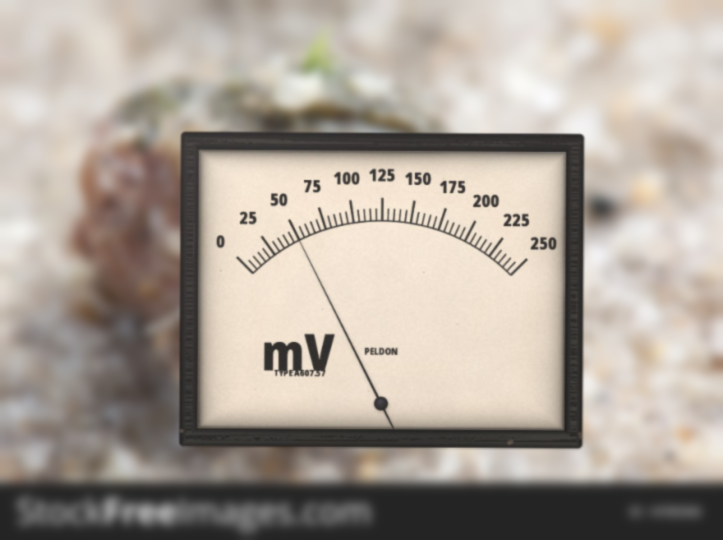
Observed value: 50 mV
